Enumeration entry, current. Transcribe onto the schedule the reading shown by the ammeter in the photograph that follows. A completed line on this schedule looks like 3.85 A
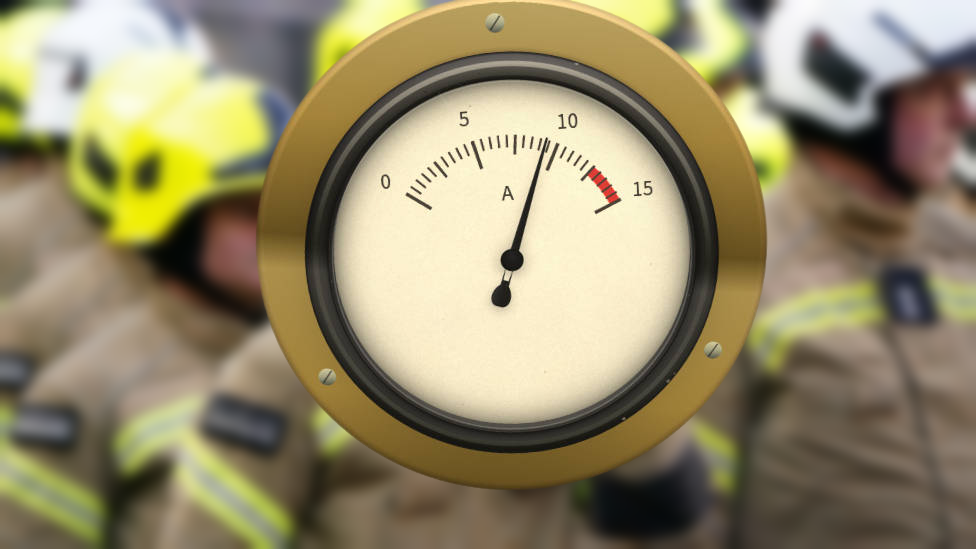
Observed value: 9.25 A
